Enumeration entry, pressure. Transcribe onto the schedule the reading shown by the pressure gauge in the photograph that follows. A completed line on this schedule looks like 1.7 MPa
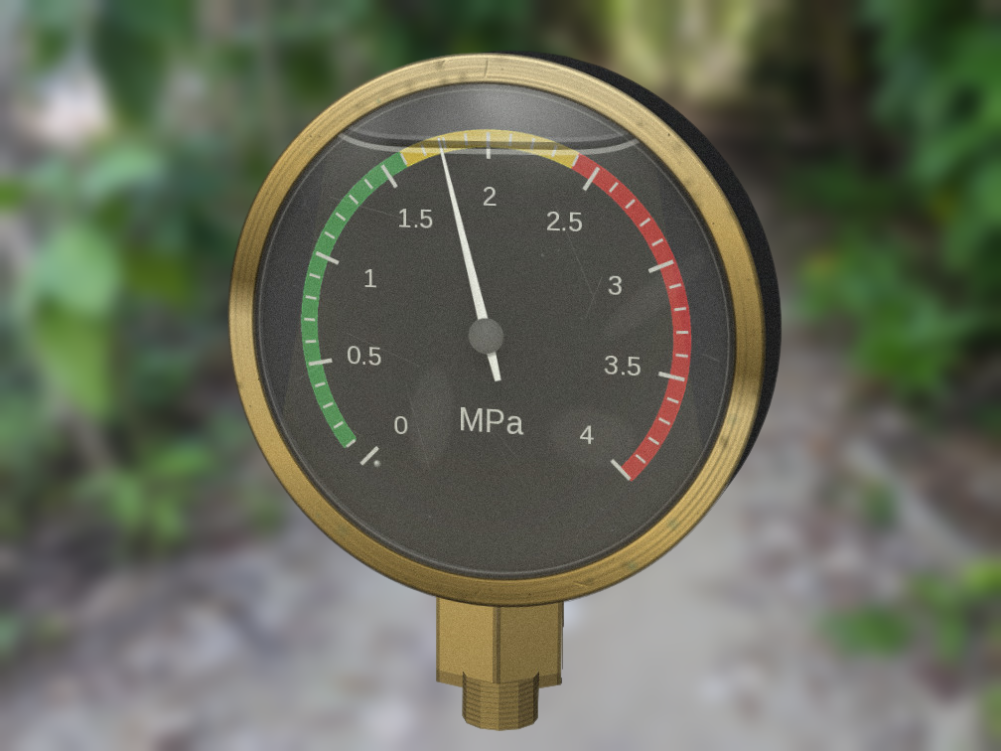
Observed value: 1.8 MPa
